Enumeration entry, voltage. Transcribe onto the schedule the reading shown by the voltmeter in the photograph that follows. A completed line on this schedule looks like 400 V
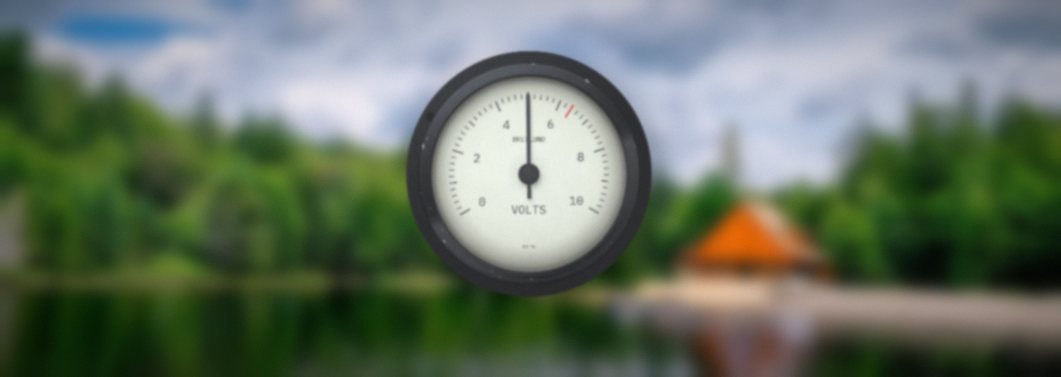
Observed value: 5 V
